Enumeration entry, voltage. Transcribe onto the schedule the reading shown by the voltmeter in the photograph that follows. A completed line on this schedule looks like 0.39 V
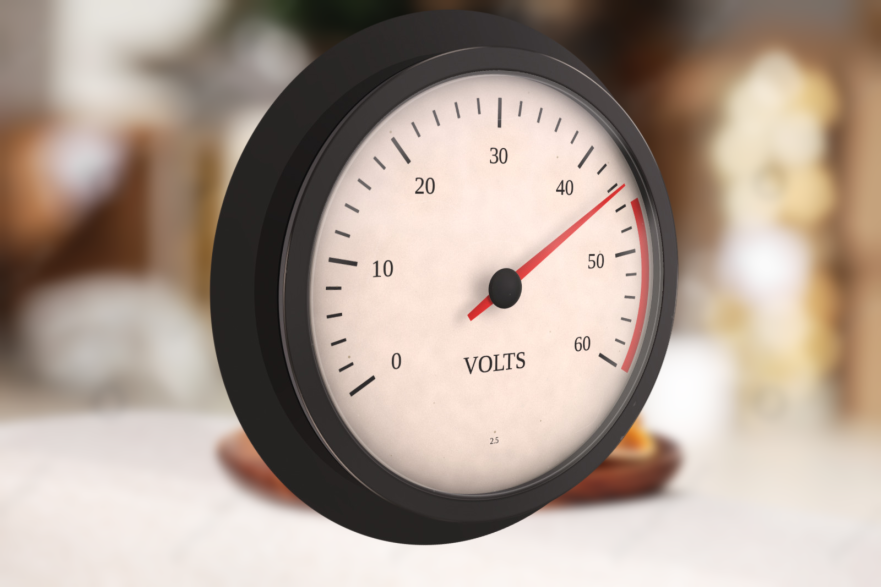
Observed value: 44 V
